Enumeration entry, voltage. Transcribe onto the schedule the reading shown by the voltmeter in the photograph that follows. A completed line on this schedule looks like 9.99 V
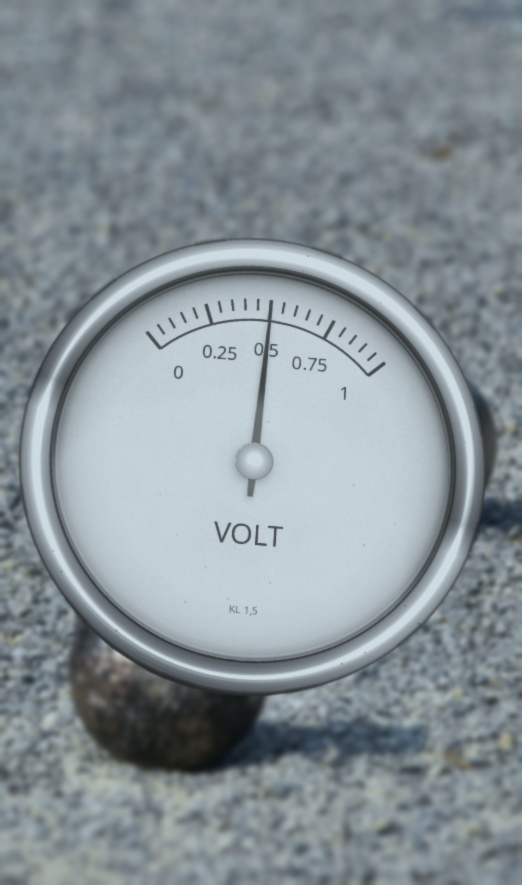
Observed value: 0.5 V
